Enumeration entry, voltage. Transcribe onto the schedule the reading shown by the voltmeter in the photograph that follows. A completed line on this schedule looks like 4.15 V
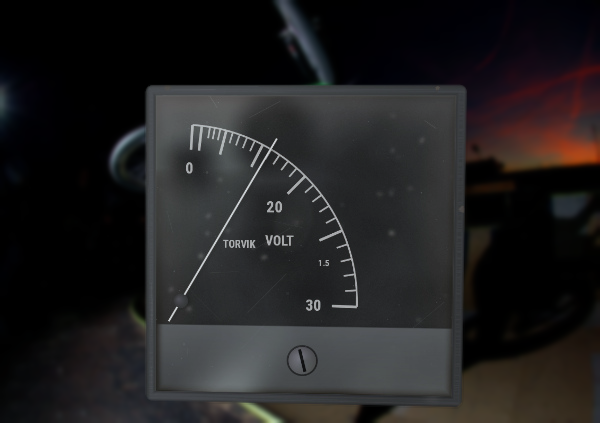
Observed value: 16 V
